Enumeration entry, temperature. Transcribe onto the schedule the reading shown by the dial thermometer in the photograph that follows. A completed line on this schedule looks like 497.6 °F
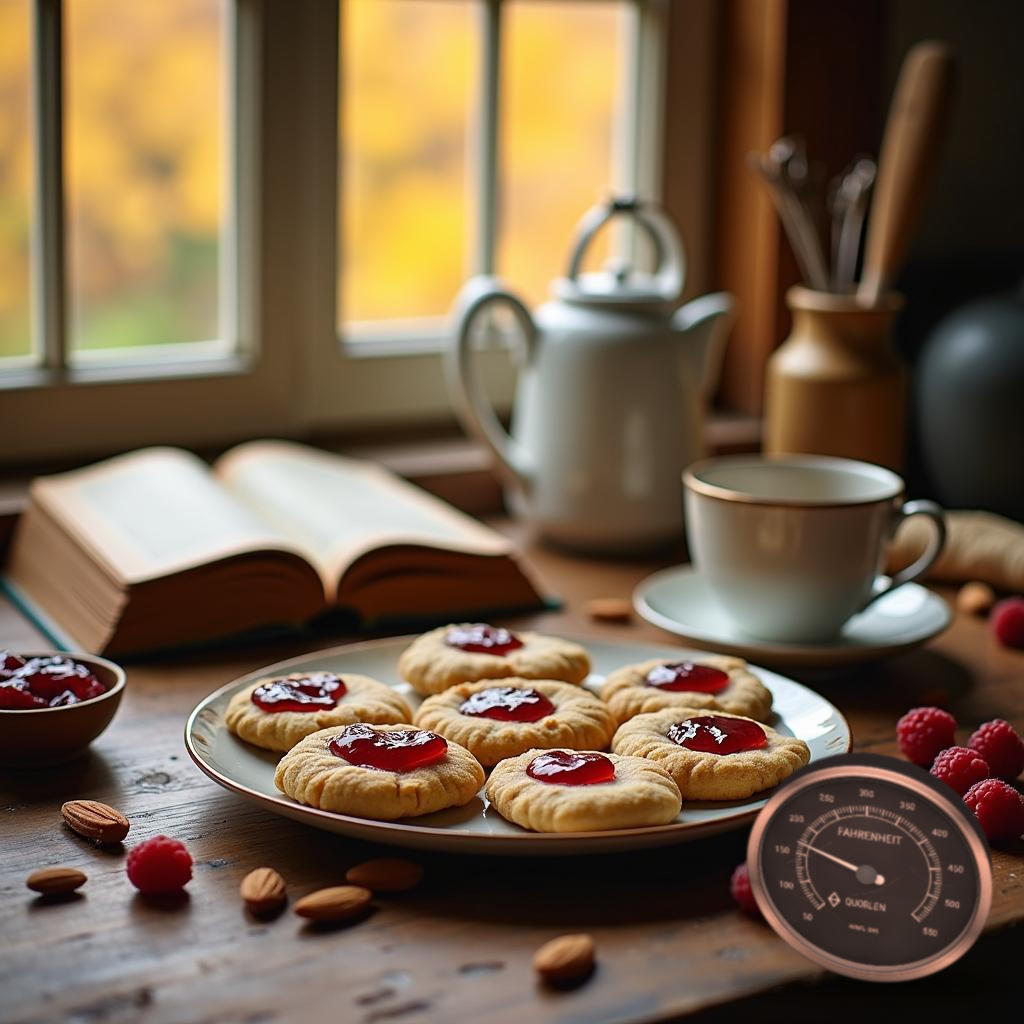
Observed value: 175 °F
